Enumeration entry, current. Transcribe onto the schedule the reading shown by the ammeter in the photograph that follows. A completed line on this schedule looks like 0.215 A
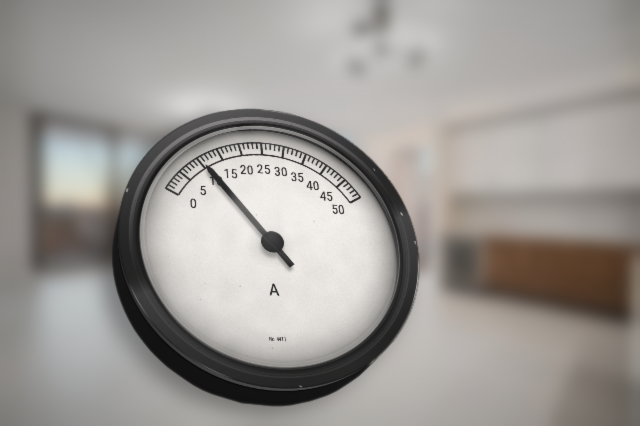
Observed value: 10 A
